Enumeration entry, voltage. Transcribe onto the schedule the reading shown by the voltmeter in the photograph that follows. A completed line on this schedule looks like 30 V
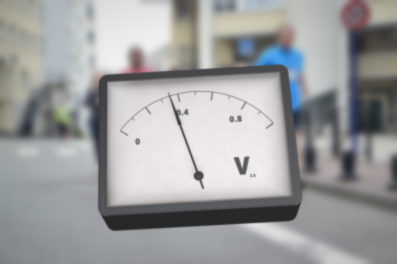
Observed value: 0.35 V
